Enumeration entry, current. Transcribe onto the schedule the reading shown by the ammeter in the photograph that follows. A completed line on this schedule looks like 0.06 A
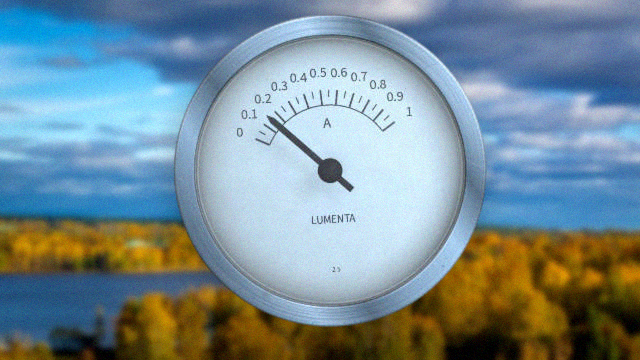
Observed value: 0.15 A
